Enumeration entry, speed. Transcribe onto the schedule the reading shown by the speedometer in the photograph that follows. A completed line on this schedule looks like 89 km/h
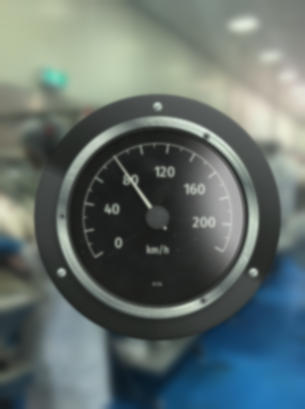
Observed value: 80 km/h
